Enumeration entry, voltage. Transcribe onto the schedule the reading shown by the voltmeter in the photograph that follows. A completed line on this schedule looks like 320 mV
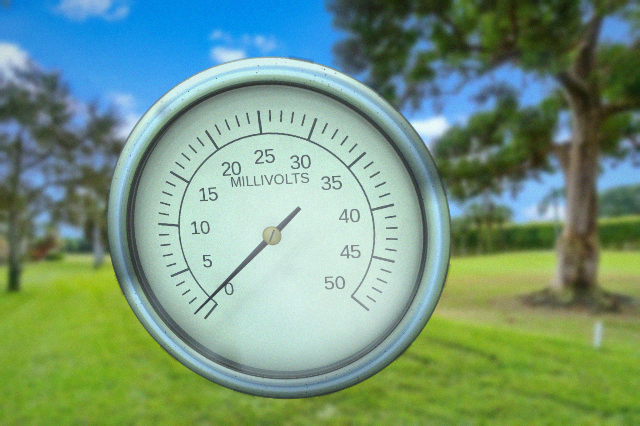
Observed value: 1 mV
